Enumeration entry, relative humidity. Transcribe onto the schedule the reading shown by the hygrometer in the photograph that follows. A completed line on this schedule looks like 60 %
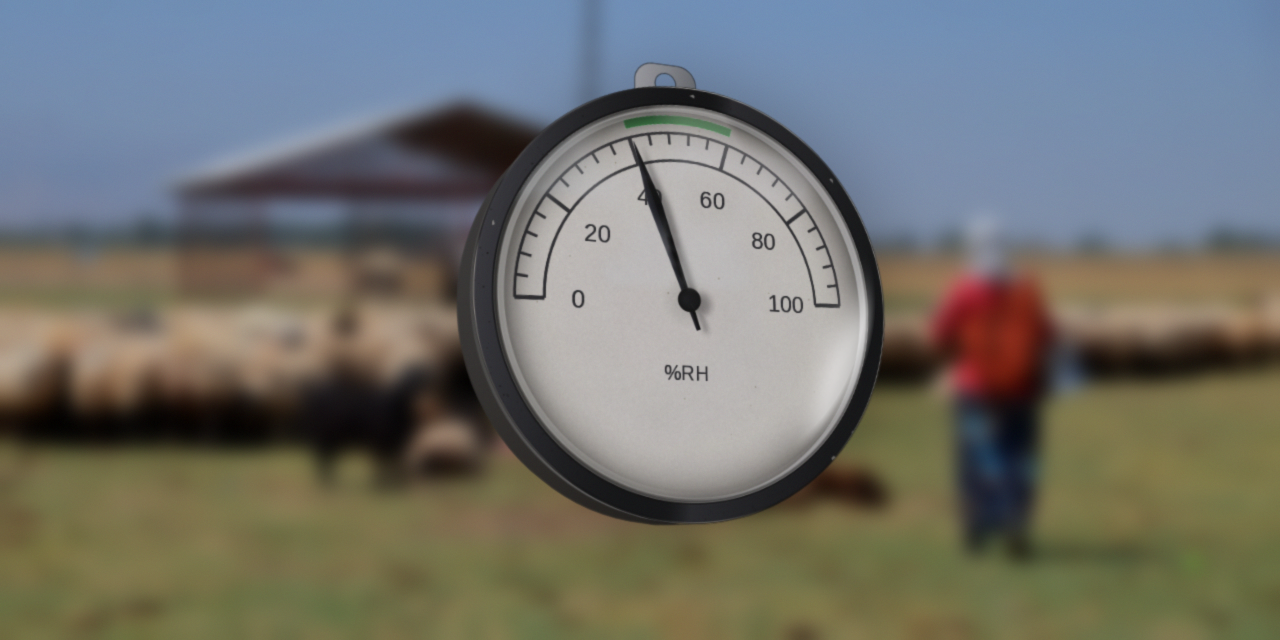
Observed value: 40 %
